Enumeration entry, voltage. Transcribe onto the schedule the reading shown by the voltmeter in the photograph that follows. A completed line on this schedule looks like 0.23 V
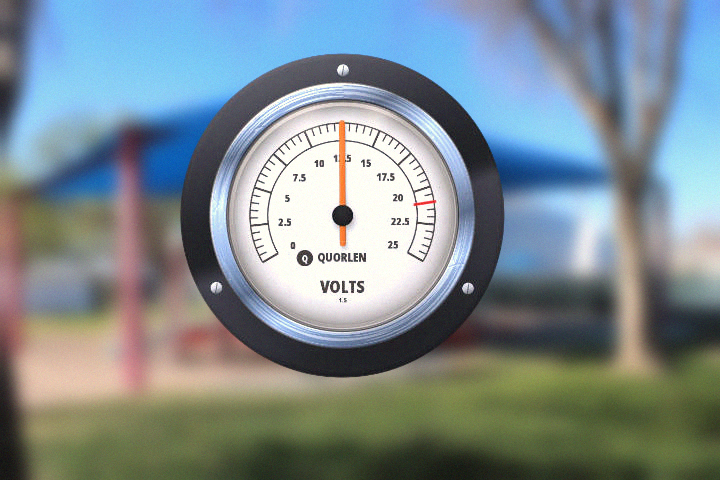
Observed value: 12.5 V
